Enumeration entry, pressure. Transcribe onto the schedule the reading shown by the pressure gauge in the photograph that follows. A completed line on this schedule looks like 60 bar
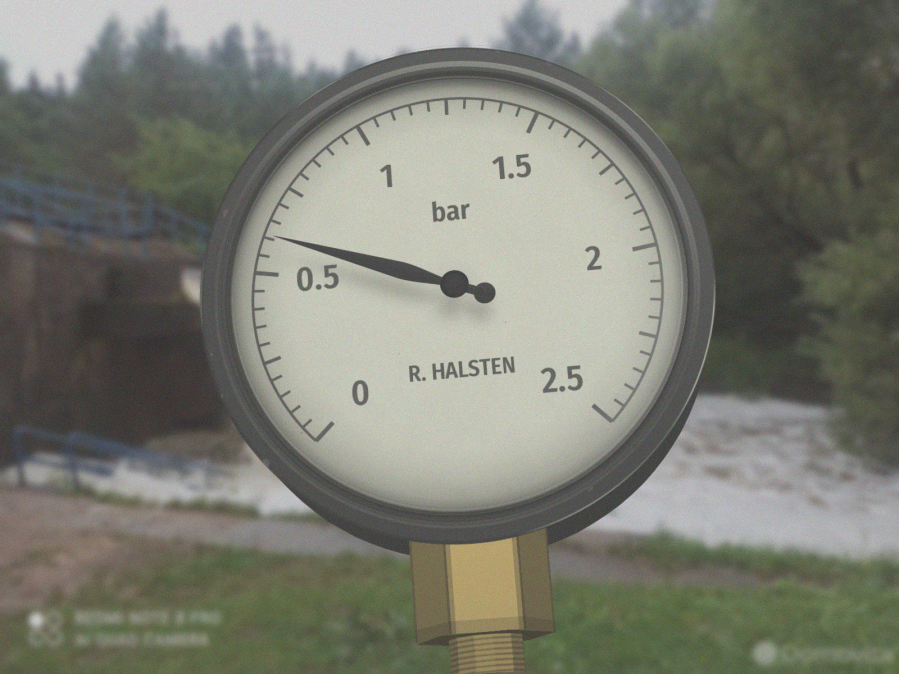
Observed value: 0.6 bar
